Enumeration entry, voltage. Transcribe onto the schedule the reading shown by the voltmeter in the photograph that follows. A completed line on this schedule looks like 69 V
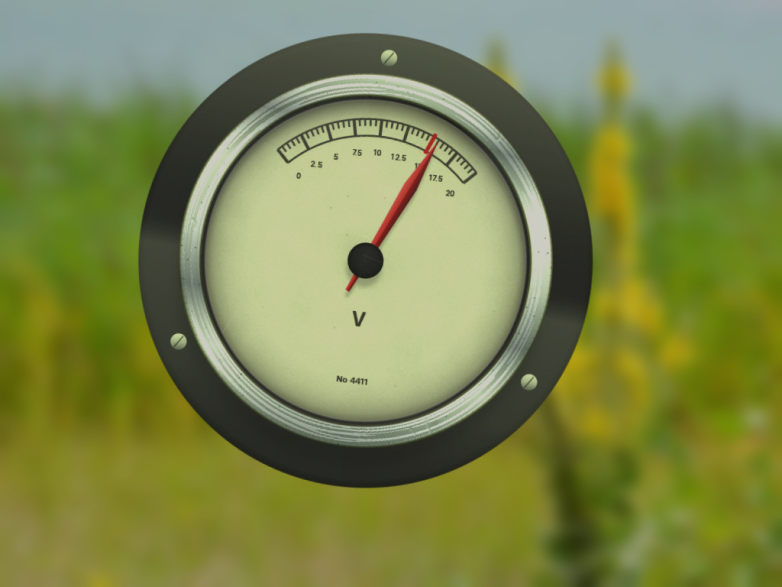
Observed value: 15.5 V
